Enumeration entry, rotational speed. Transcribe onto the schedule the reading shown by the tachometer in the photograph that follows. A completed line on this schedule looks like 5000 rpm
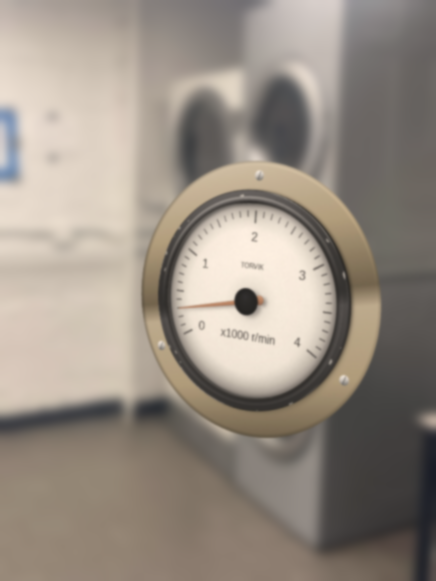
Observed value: 300 rpm
